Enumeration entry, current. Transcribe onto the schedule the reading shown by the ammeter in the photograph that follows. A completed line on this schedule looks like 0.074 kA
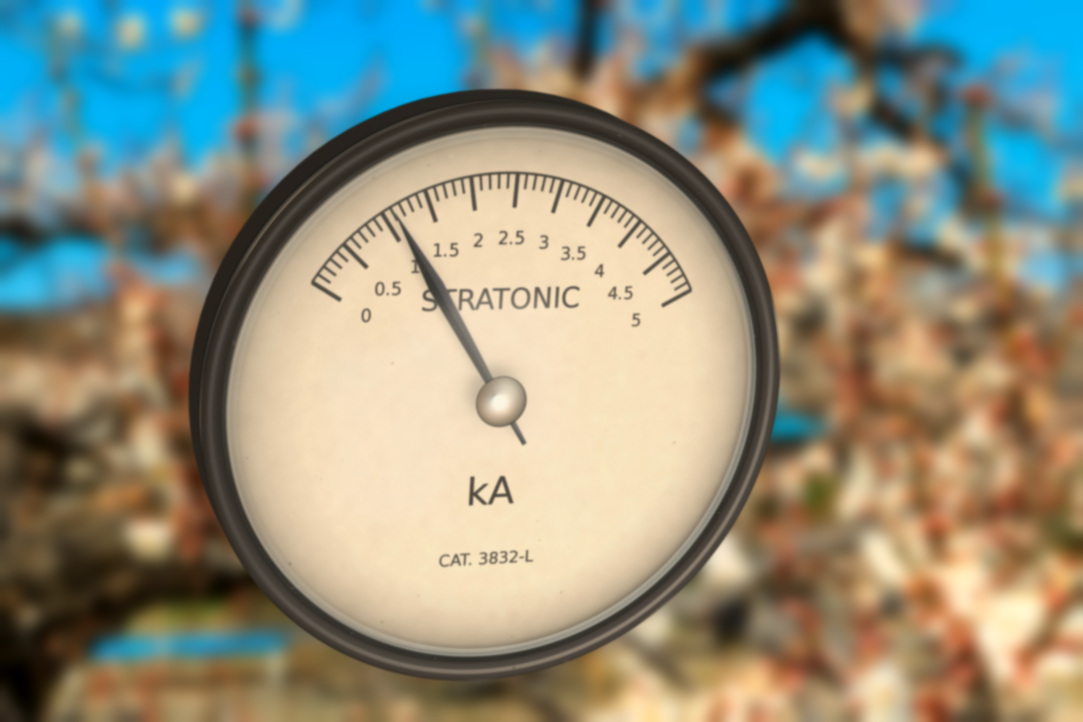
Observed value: 1.1 kA
